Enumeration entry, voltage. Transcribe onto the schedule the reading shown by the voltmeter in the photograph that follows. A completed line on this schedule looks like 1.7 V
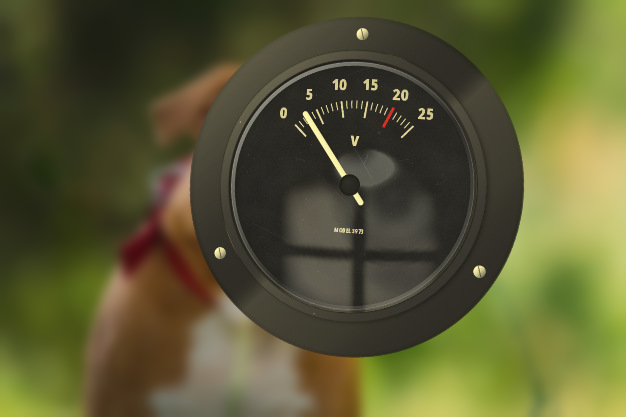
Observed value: 3 V
